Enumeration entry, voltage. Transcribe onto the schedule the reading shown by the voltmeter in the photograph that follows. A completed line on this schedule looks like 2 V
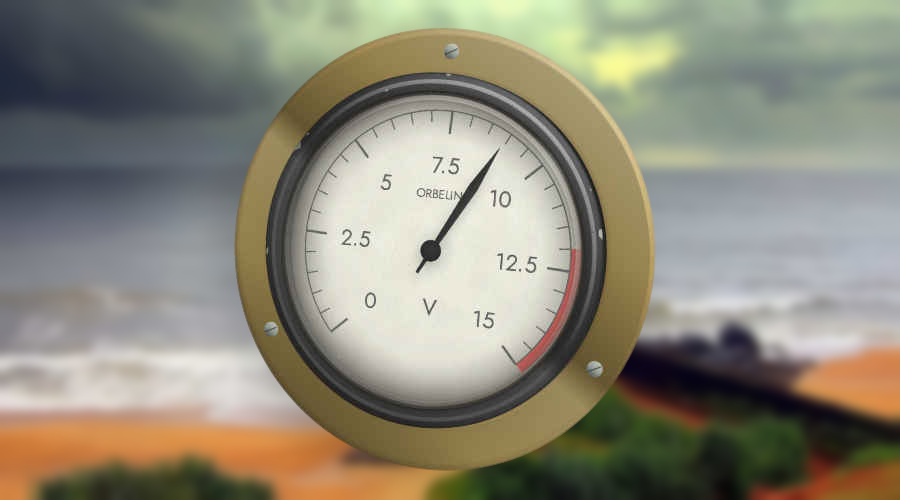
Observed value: 9 V
